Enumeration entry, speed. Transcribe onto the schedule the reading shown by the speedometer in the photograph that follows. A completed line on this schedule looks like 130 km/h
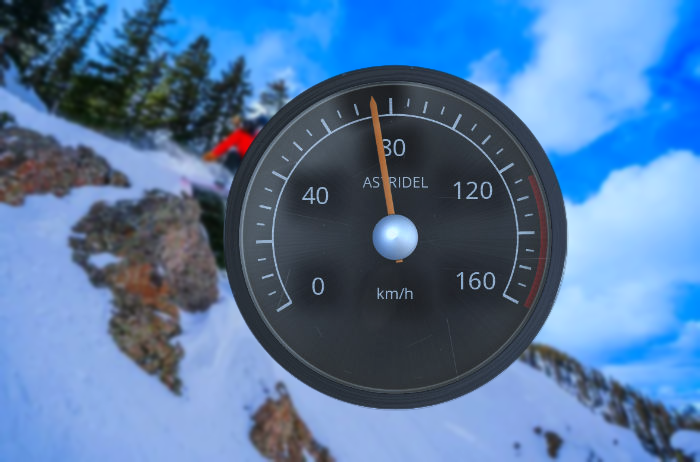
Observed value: 75 km/h
